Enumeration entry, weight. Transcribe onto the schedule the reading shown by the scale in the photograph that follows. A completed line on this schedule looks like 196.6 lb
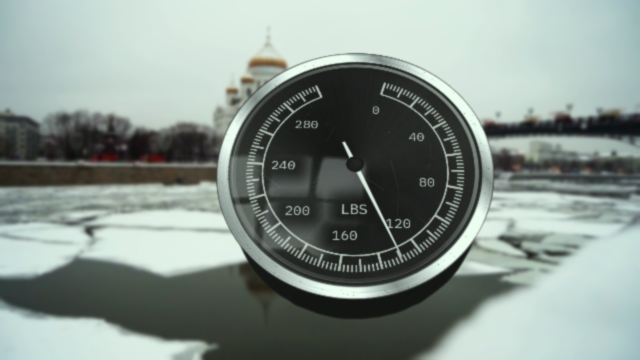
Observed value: 130 lb
